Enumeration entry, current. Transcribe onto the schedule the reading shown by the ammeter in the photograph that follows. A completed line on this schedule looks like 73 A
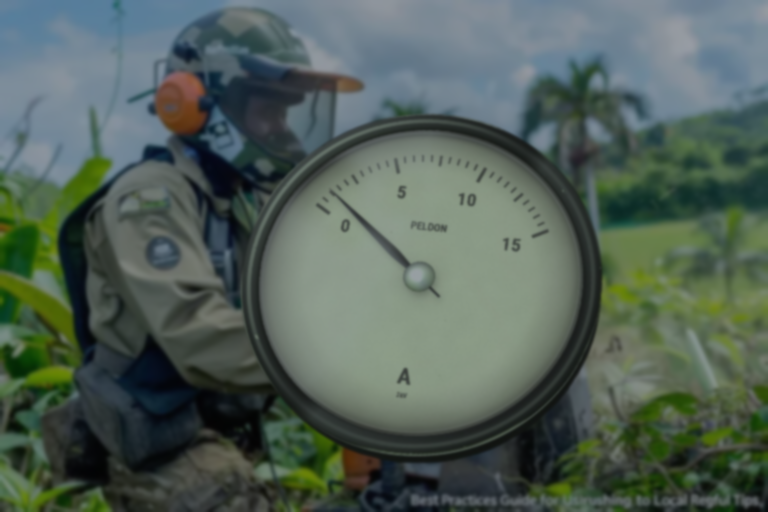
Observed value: 1 A
